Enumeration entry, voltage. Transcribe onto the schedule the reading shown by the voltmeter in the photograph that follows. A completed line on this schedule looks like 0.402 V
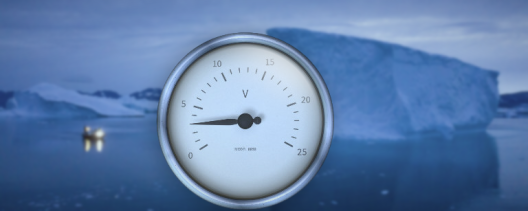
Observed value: 3 V
